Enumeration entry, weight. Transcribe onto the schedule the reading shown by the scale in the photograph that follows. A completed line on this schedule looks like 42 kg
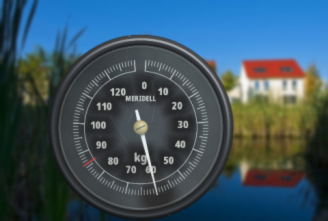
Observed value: 60 kg
